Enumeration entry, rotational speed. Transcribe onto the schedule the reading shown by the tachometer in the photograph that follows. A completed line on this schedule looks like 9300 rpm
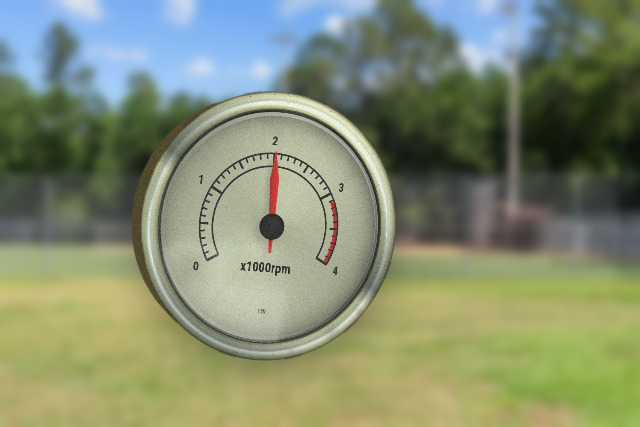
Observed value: 2000 rpm
